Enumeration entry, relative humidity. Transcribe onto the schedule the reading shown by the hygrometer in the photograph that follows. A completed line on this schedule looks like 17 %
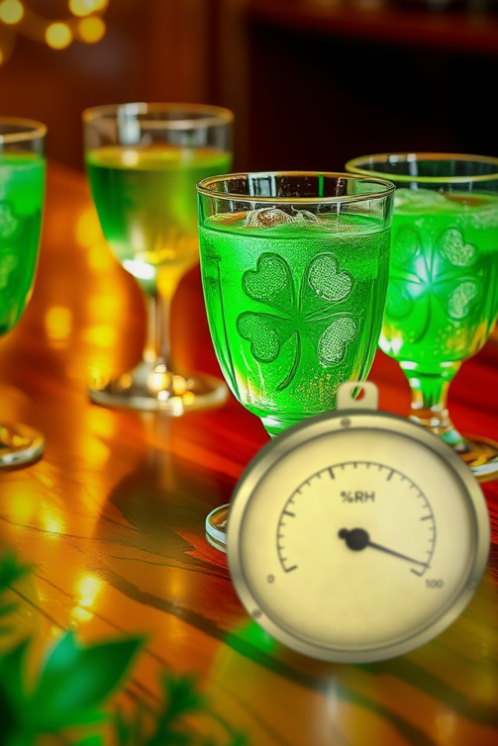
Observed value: 96 %
